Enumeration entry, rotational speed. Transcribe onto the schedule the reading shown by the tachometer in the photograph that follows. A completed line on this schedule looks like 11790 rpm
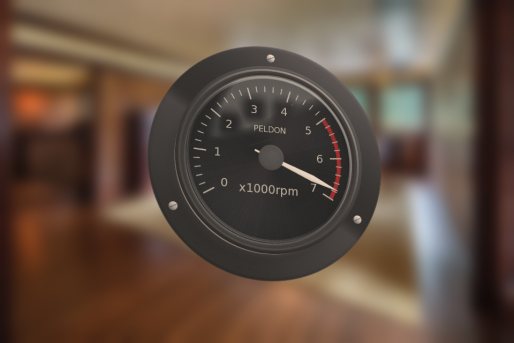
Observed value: 6800 rpm
